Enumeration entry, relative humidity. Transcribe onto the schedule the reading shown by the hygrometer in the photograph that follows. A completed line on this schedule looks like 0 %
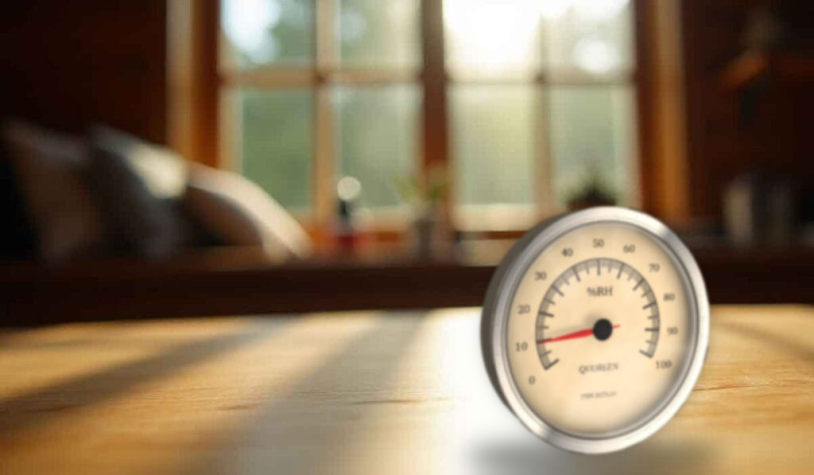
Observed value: 10 %
